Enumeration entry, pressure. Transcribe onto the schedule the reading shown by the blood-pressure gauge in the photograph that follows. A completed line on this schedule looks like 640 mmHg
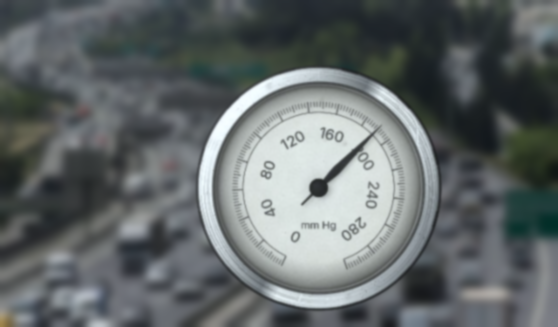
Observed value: 190 mmHg
